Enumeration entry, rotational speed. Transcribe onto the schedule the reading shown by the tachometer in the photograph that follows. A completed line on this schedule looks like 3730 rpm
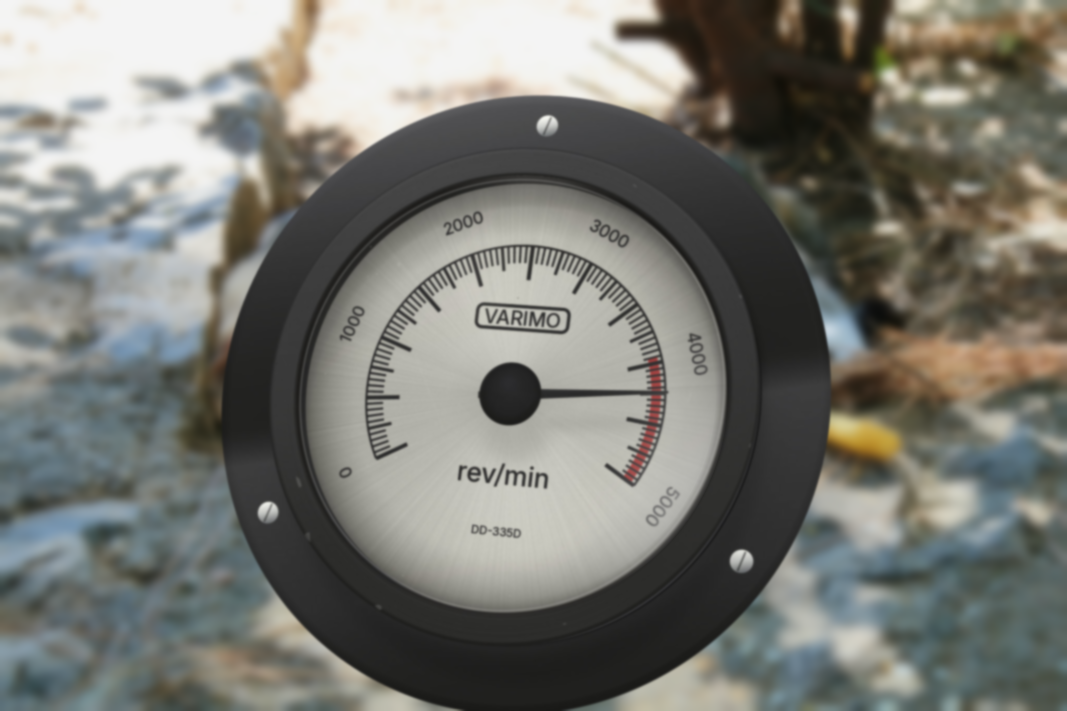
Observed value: 4250 rpm
